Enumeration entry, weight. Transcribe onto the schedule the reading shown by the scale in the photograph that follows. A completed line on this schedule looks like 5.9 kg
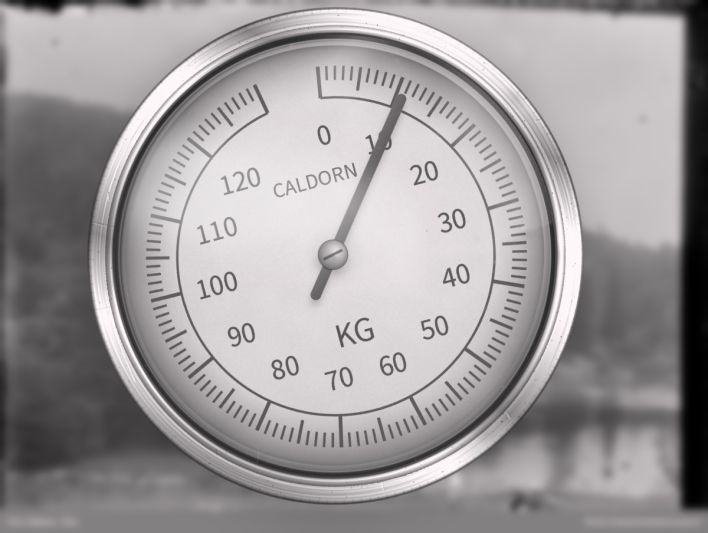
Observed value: 11 kg
